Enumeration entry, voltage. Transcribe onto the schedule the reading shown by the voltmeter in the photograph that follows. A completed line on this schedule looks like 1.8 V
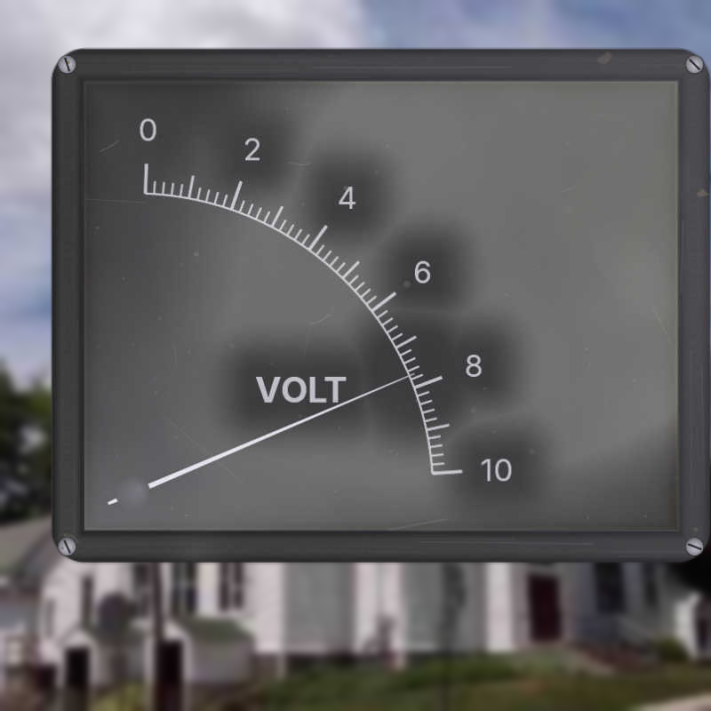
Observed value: 7.7 V
